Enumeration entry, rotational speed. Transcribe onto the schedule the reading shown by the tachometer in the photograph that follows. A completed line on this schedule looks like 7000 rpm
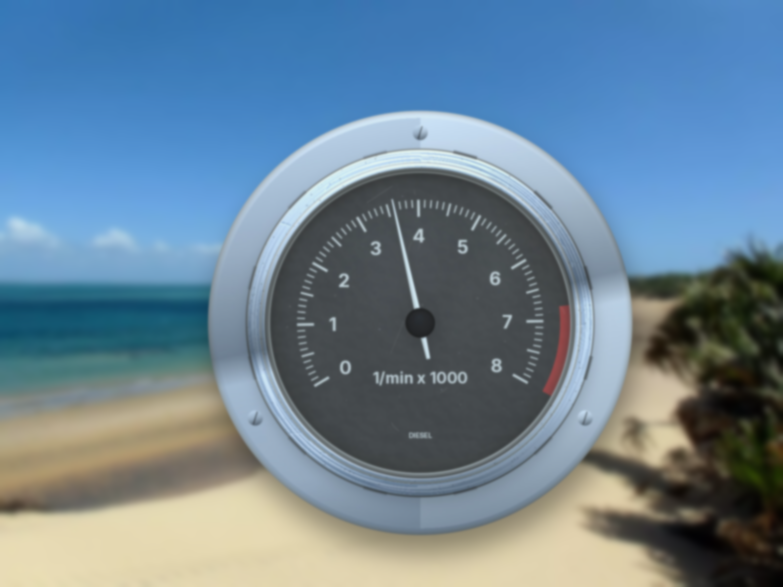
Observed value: 3600 rpm
